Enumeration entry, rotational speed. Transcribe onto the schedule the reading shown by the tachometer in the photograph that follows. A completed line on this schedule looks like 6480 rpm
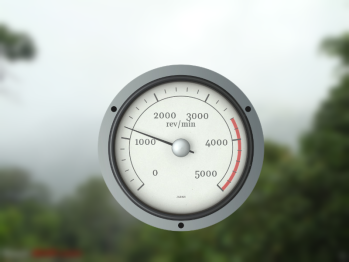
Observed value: 1200 rpm
